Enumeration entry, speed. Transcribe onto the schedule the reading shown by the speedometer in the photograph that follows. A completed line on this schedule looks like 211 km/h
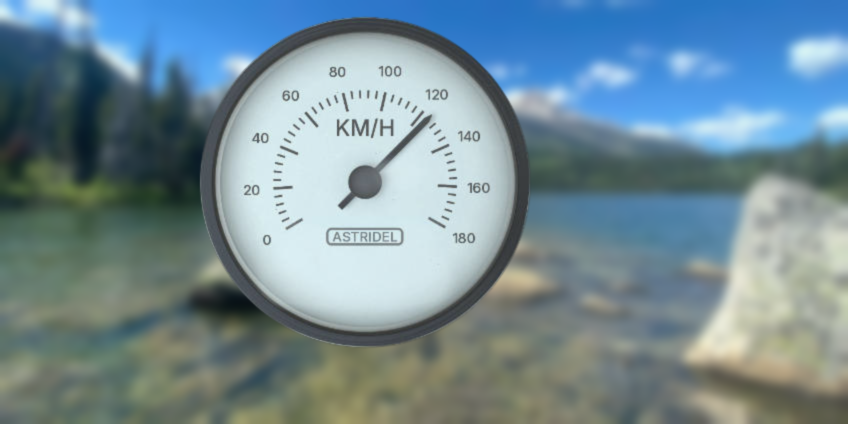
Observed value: 124 km/h
